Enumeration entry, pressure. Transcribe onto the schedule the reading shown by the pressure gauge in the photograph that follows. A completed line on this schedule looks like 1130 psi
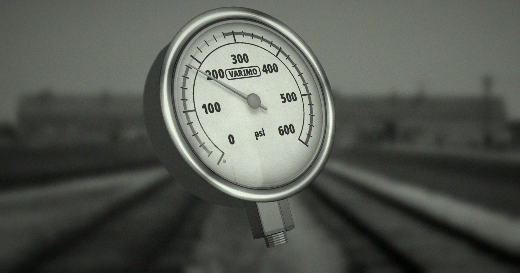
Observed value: 180 psi
